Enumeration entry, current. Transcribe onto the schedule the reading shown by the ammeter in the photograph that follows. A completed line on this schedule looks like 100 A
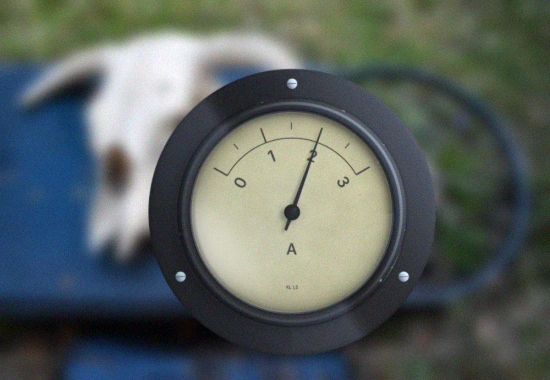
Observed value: 2 A
